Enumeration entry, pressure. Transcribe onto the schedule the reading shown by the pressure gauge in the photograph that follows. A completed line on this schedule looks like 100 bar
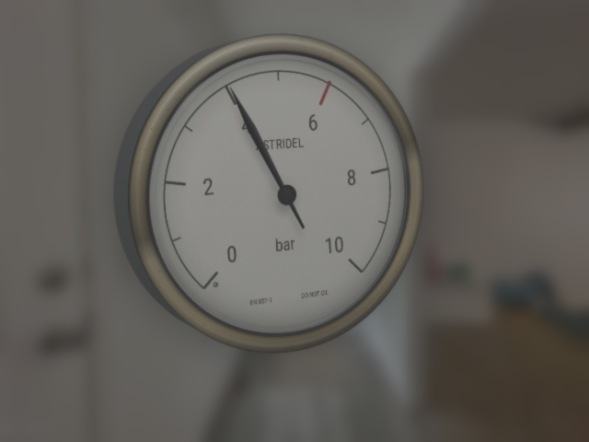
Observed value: 4 bar
